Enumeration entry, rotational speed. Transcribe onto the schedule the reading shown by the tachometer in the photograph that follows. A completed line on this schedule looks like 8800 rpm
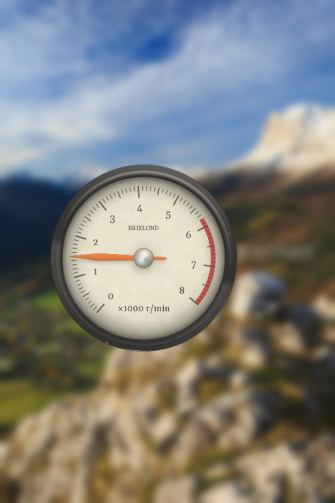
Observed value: 1500 rpm
